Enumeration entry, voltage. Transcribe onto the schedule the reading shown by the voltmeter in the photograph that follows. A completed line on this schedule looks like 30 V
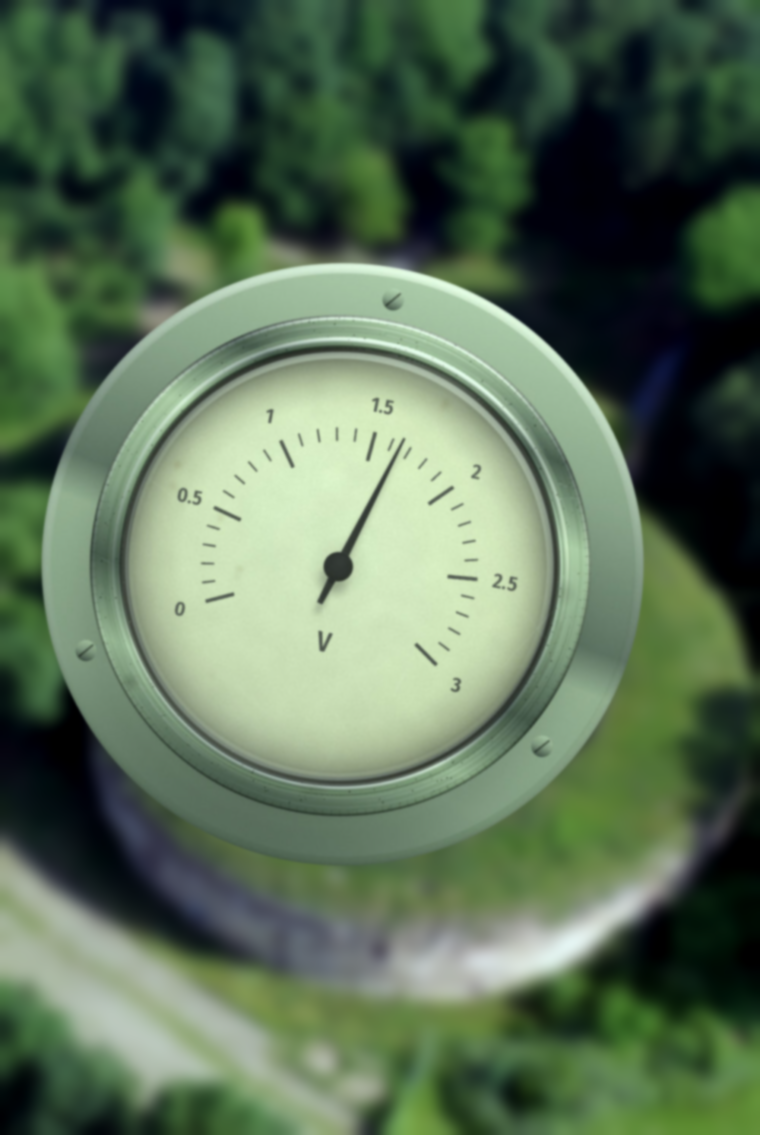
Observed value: 1.65 V
